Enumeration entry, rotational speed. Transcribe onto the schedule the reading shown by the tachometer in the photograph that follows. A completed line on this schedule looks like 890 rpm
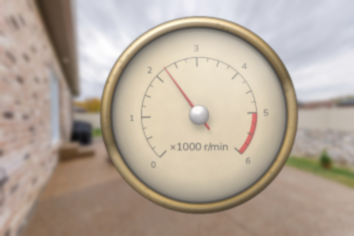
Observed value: 2250 rpm
